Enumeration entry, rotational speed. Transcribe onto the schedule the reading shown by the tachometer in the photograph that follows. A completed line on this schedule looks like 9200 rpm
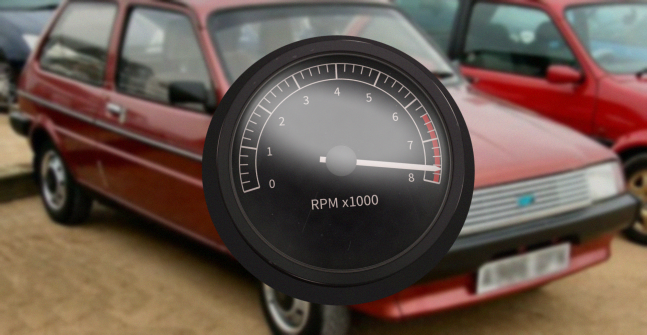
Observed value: 7700 rpm
